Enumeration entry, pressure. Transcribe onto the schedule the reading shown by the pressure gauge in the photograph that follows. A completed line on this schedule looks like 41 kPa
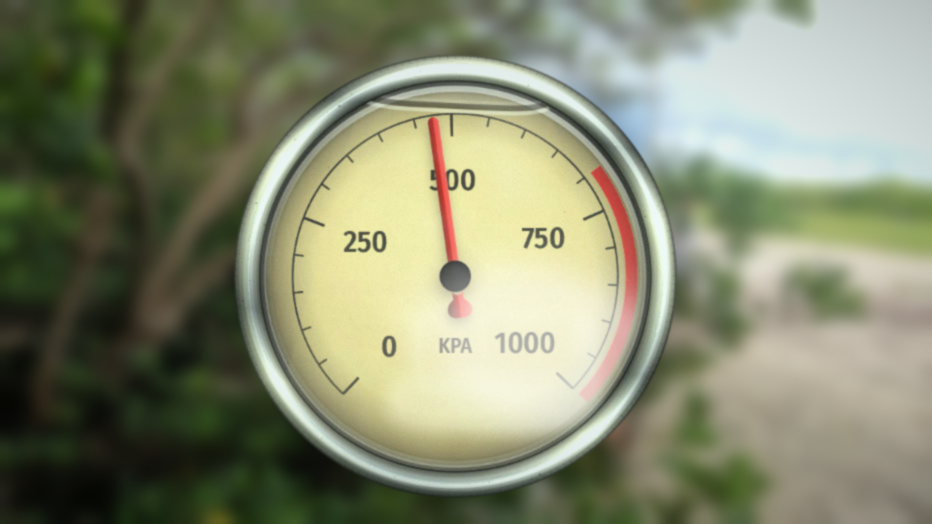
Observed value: 475 kPa
